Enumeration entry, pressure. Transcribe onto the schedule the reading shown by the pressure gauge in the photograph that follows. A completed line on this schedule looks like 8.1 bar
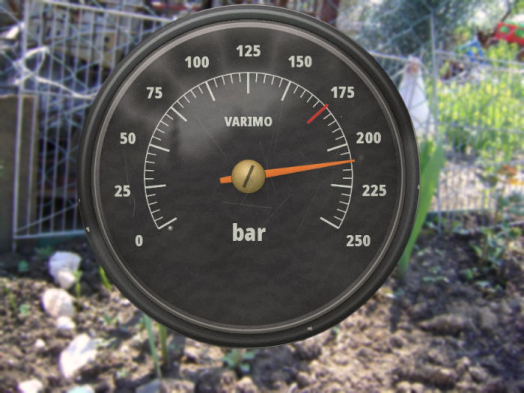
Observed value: 210 bar
